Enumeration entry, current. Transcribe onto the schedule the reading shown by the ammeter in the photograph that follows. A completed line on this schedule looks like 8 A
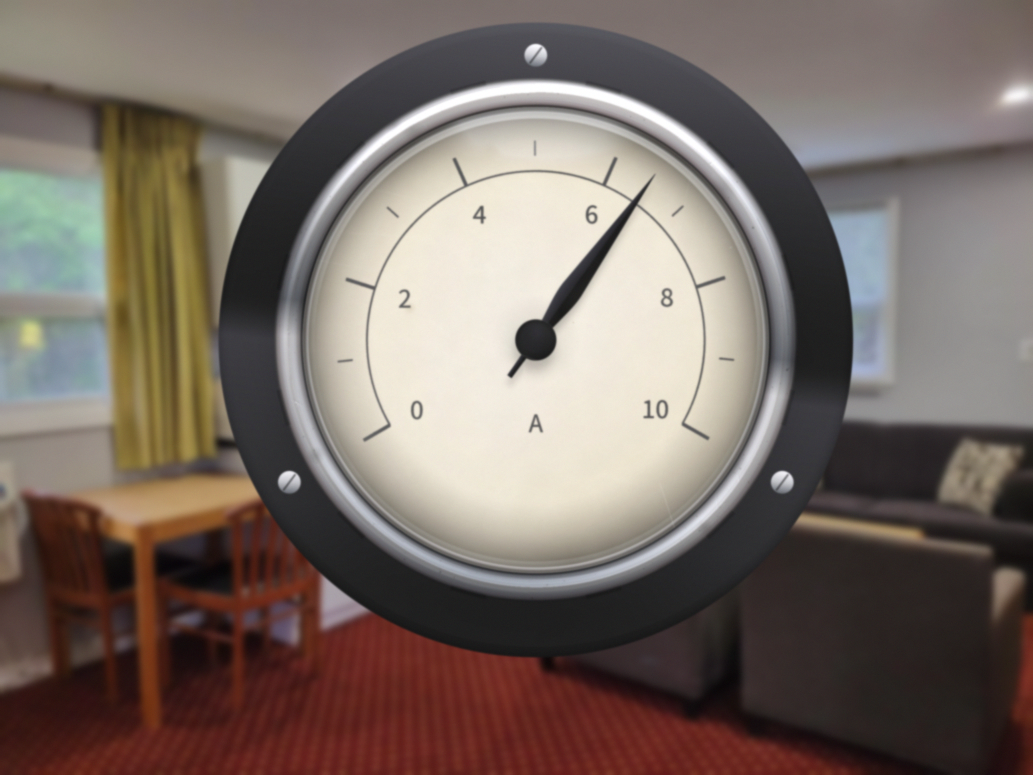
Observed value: 6.5 A
